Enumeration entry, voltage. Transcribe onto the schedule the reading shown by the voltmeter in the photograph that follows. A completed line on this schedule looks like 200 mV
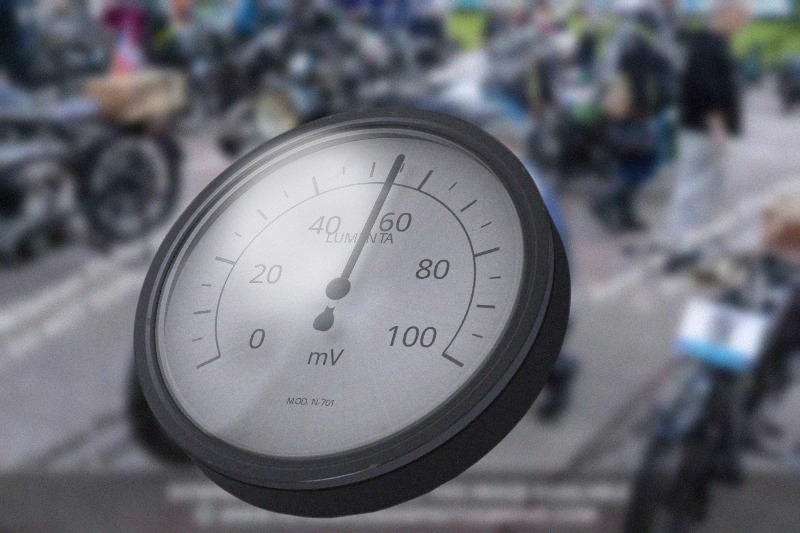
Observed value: 55 mV
